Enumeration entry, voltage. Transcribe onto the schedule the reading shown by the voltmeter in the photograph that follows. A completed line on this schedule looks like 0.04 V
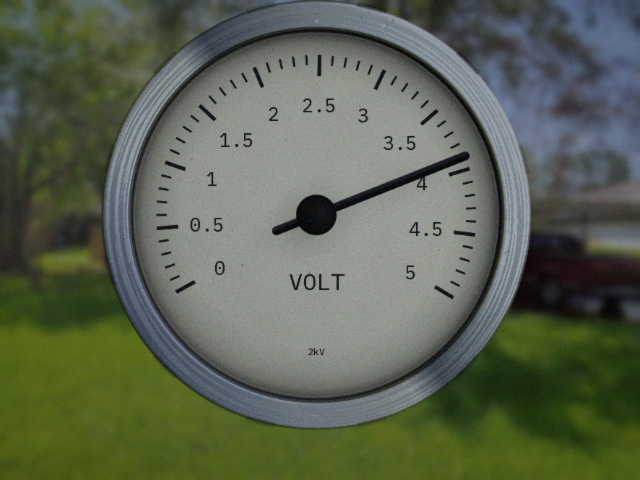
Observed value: 3.9 V
